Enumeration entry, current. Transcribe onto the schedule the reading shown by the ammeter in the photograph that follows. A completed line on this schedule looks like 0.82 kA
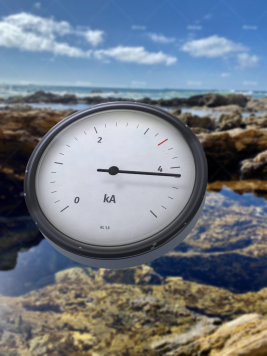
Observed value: 4.2 kA
